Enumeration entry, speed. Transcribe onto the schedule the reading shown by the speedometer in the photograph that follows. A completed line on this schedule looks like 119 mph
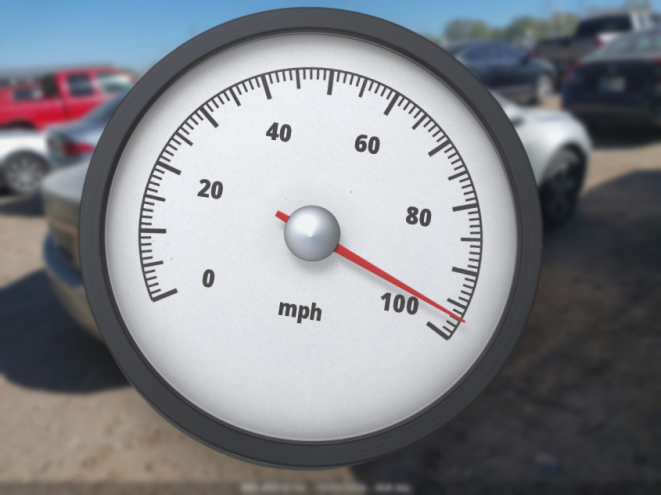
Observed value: 97 mph
